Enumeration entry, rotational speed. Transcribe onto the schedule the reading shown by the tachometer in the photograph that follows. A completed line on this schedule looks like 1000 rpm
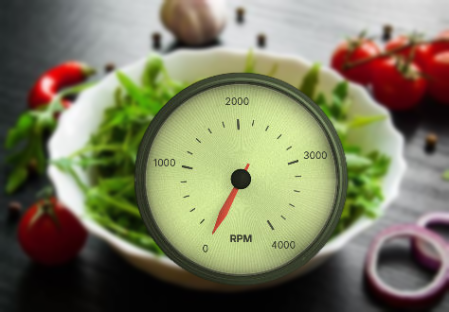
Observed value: 0 rpm
